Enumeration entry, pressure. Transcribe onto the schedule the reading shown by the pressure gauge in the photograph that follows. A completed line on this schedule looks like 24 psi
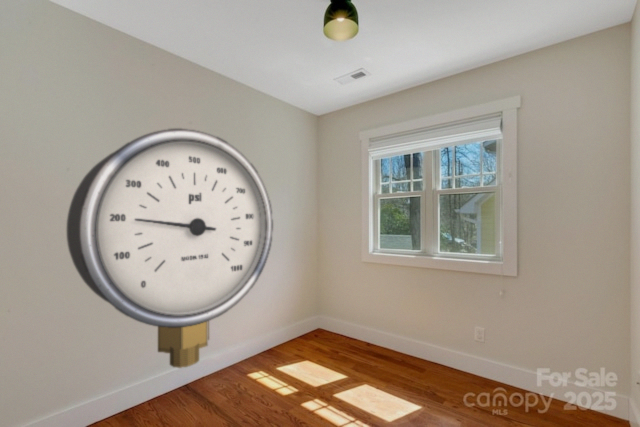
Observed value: 200 psi
